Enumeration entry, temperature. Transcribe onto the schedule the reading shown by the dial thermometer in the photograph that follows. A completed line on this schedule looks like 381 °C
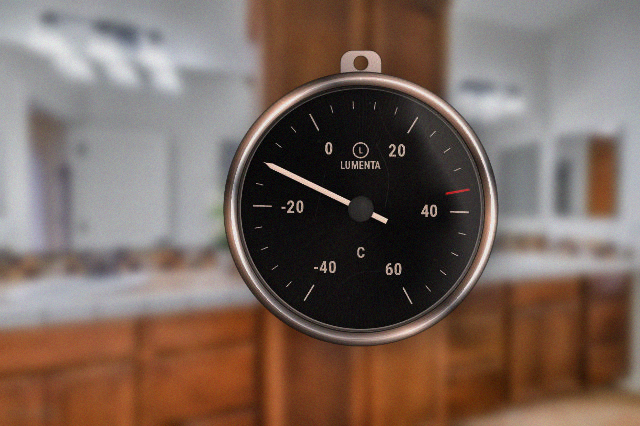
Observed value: -12 °C
